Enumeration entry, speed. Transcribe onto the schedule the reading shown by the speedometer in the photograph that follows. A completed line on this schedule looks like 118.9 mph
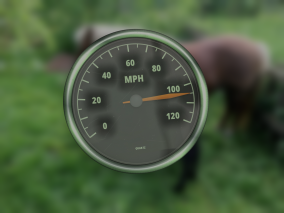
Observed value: 105 mph
